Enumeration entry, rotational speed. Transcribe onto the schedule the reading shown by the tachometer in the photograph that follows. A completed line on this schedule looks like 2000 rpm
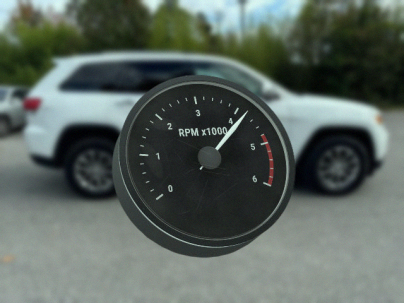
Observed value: 4200 rpm
